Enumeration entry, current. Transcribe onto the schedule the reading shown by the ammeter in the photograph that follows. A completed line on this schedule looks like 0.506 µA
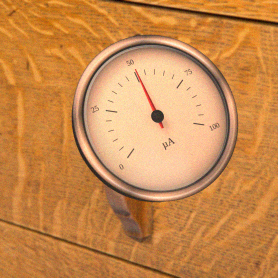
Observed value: 50 µA
